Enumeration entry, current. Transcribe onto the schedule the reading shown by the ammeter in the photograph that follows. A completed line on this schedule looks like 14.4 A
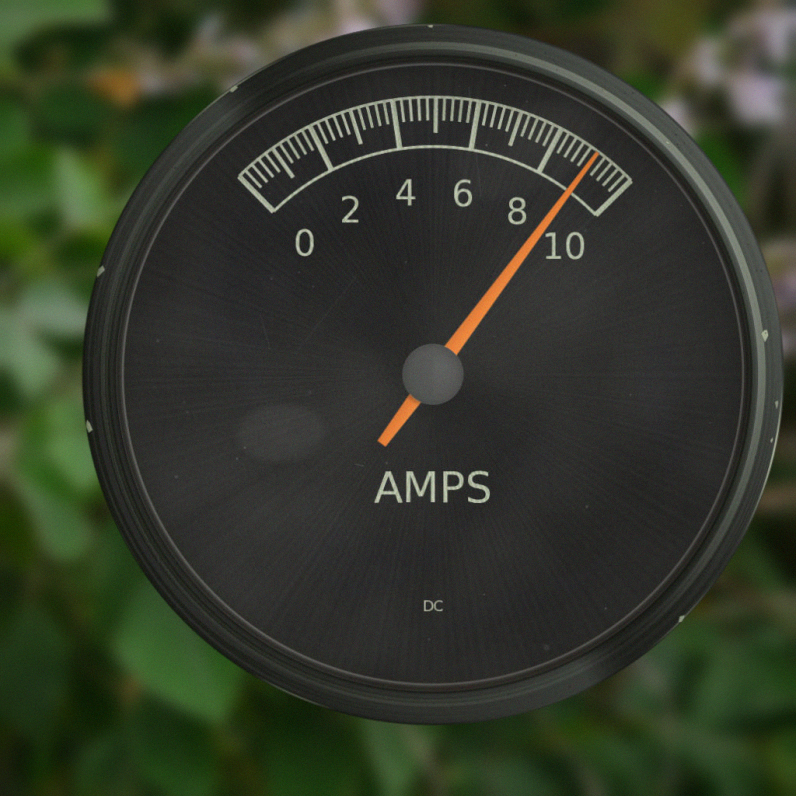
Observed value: 9 A
